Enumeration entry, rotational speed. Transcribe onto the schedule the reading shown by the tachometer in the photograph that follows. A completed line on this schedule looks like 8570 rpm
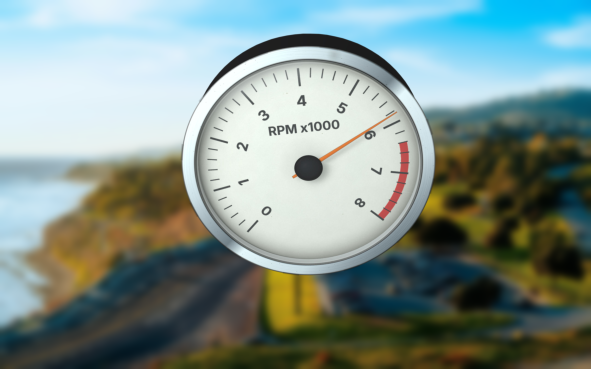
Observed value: 5800 rpm
